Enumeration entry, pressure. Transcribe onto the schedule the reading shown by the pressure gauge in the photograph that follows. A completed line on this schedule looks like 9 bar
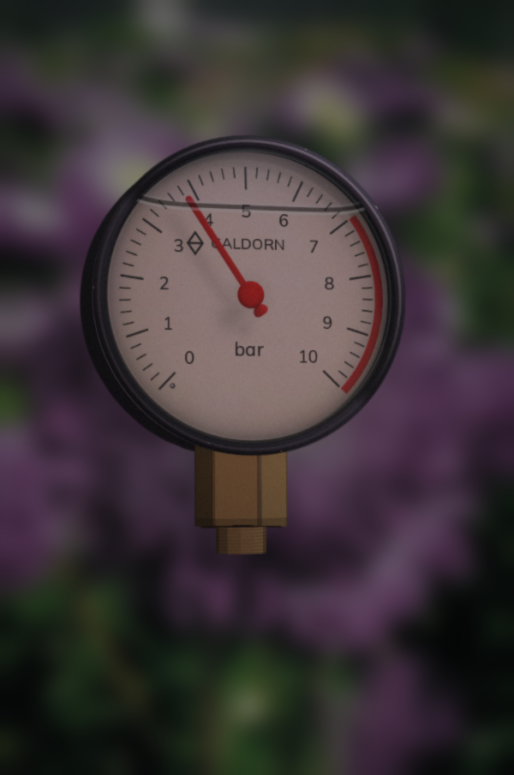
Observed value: 3.8 bar
